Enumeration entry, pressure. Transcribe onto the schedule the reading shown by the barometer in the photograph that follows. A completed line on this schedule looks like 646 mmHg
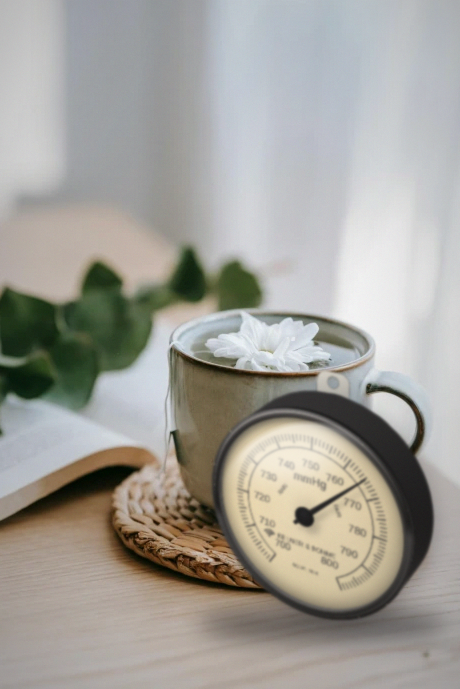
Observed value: 765 mmHg
